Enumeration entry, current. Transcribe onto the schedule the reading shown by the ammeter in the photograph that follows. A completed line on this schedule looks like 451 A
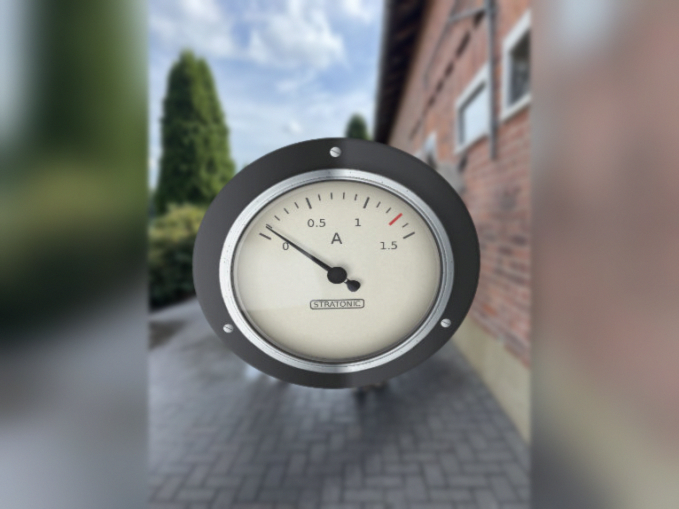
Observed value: 0.1 A
